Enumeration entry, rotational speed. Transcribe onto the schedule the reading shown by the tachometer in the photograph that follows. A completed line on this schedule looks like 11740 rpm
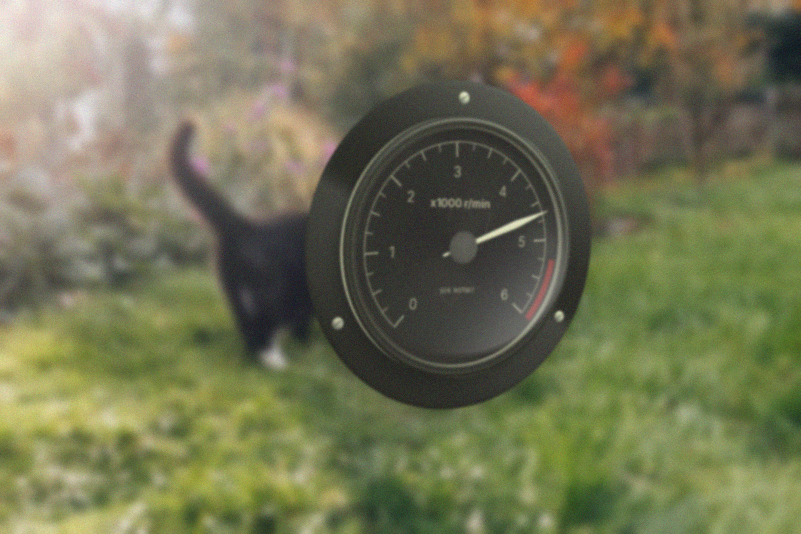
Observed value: 4625 rpm
